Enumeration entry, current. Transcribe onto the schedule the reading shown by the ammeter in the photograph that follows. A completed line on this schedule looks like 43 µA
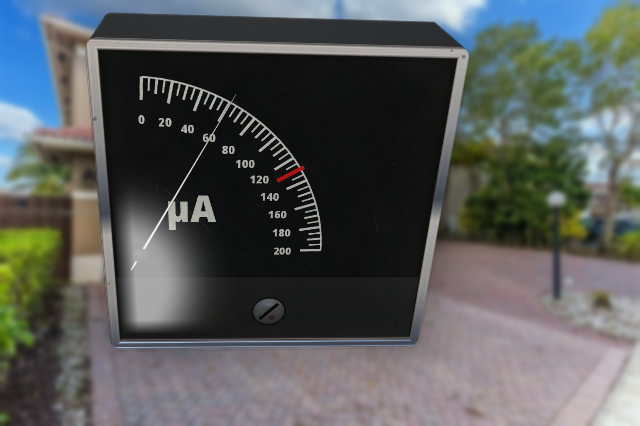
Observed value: 60 µA
